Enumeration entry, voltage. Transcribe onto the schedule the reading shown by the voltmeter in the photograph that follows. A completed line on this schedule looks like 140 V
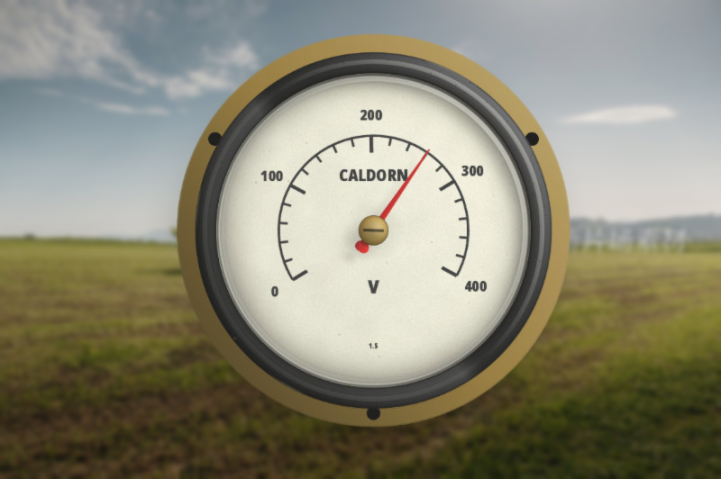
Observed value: 260 V
